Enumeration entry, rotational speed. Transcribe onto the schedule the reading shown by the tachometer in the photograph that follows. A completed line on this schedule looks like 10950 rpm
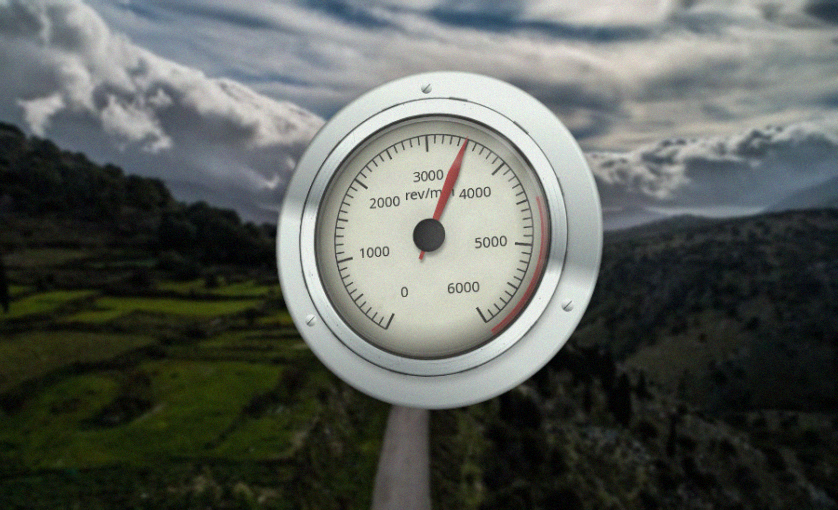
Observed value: 3500 rpm
